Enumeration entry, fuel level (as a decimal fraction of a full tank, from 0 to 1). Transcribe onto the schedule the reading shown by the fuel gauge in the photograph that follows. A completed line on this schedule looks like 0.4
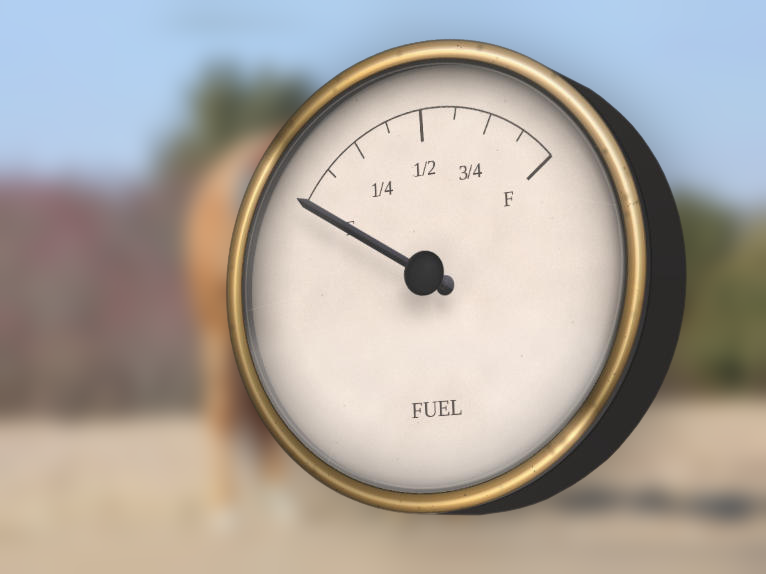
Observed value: 0
